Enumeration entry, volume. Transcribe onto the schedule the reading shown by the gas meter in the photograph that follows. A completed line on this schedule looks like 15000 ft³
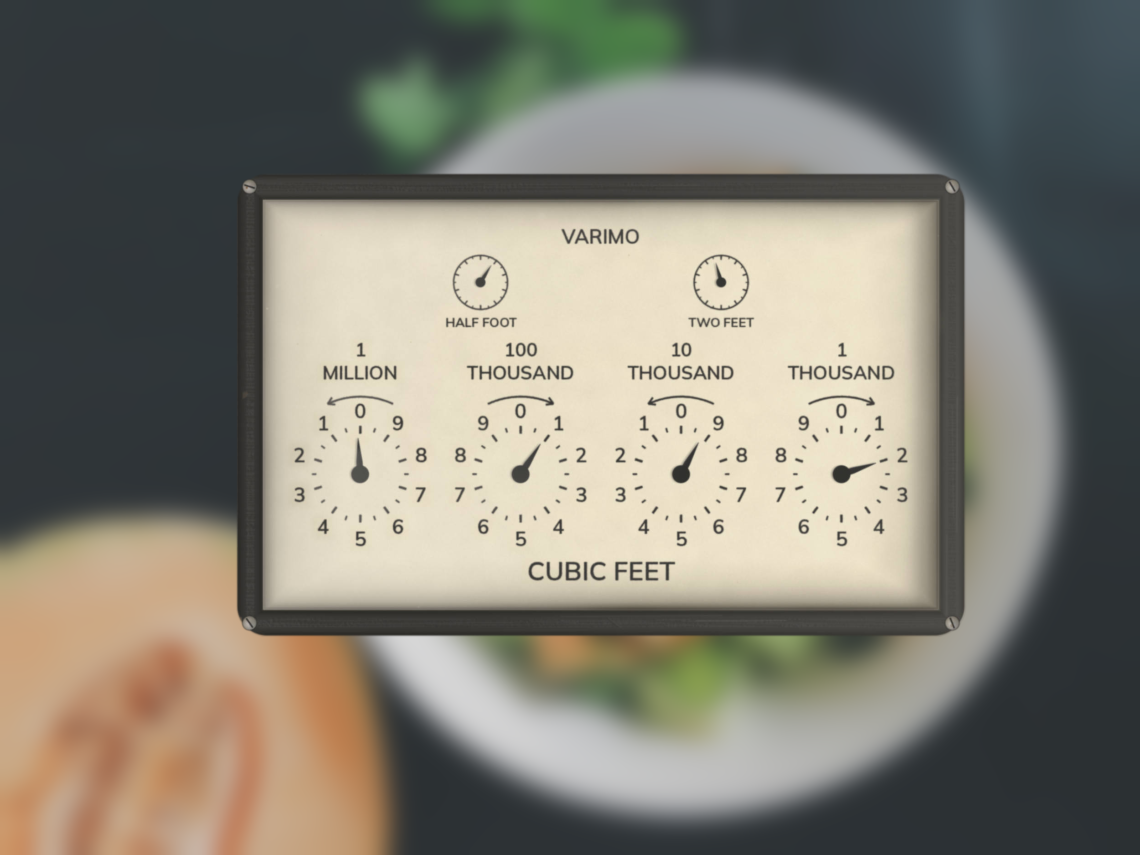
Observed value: 9200 ft³
